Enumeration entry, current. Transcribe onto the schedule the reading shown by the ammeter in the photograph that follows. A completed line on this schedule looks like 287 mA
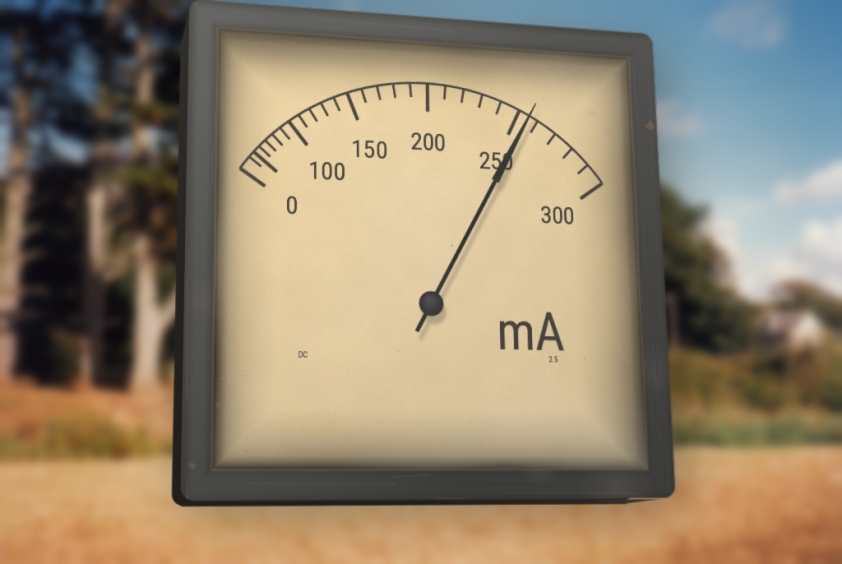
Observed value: 255 mA
